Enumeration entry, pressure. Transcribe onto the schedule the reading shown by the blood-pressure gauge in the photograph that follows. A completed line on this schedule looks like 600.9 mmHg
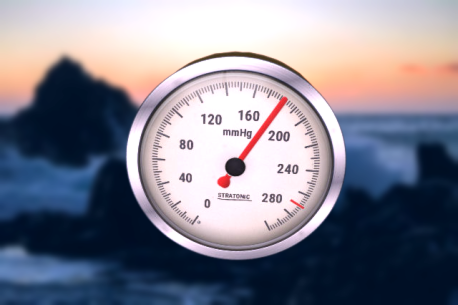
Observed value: 180 mmHg
